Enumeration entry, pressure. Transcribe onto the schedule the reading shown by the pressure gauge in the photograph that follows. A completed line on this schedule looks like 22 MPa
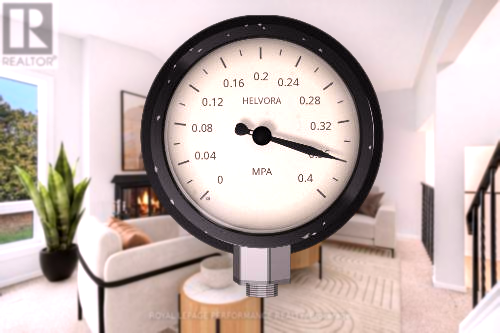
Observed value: 0.36 MPa
